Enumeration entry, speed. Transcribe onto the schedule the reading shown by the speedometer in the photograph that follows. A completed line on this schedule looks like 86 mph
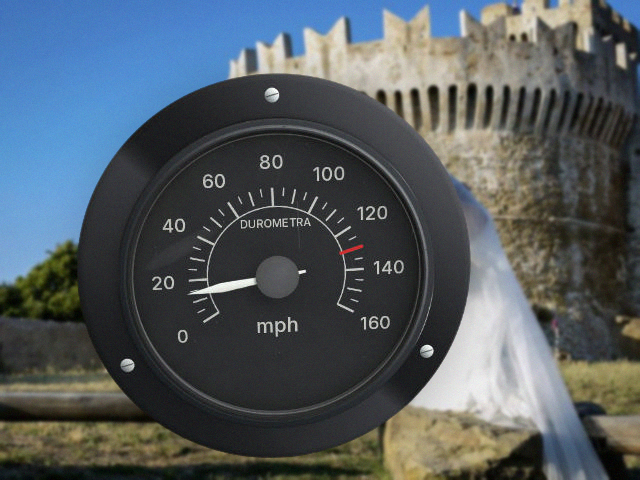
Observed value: 15 mph
